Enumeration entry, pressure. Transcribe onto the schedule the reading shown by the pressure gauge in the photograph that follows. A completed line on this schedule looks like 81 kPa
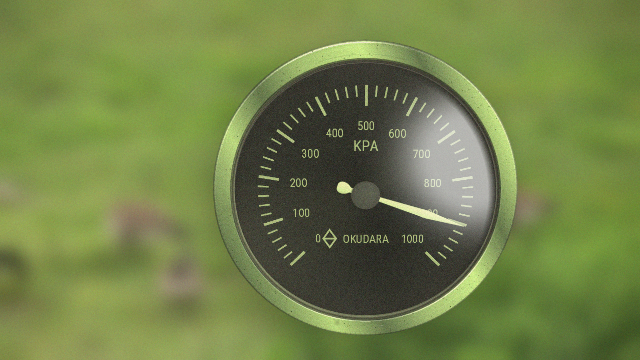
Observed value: 900 kPa
